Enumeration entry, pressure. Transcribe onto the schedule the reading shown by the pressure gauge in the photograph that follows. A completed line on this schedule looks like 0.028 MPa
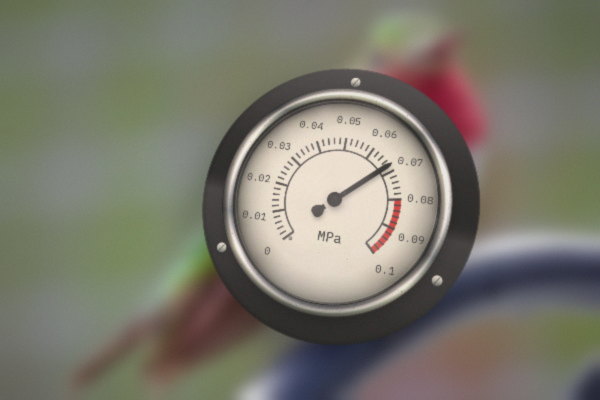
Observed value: 0.068 MPa
